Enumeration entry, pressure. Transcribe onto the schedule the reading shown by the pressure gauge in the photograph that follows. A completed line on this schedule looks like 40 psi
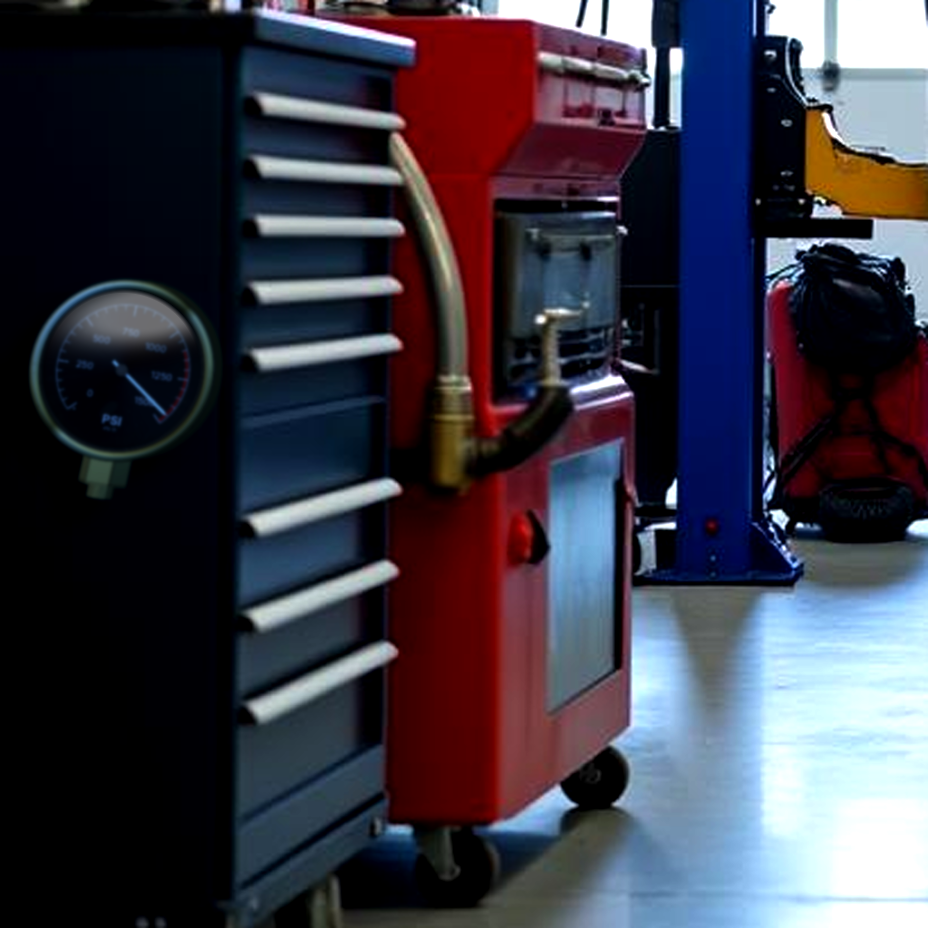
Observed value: 1450 psi
